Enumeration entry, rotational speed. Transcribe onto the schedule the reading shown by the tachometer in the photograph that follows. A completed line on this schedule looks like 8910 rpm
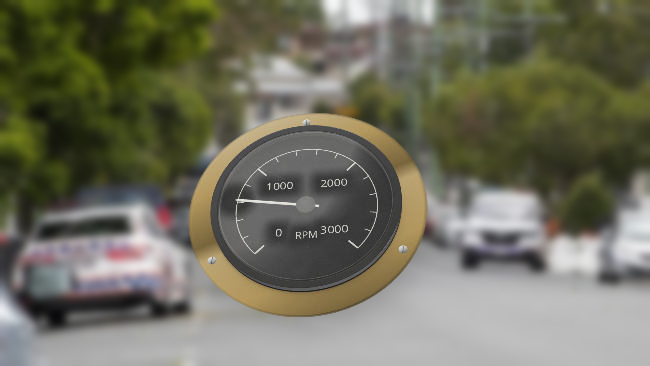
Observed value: 600 rpm
